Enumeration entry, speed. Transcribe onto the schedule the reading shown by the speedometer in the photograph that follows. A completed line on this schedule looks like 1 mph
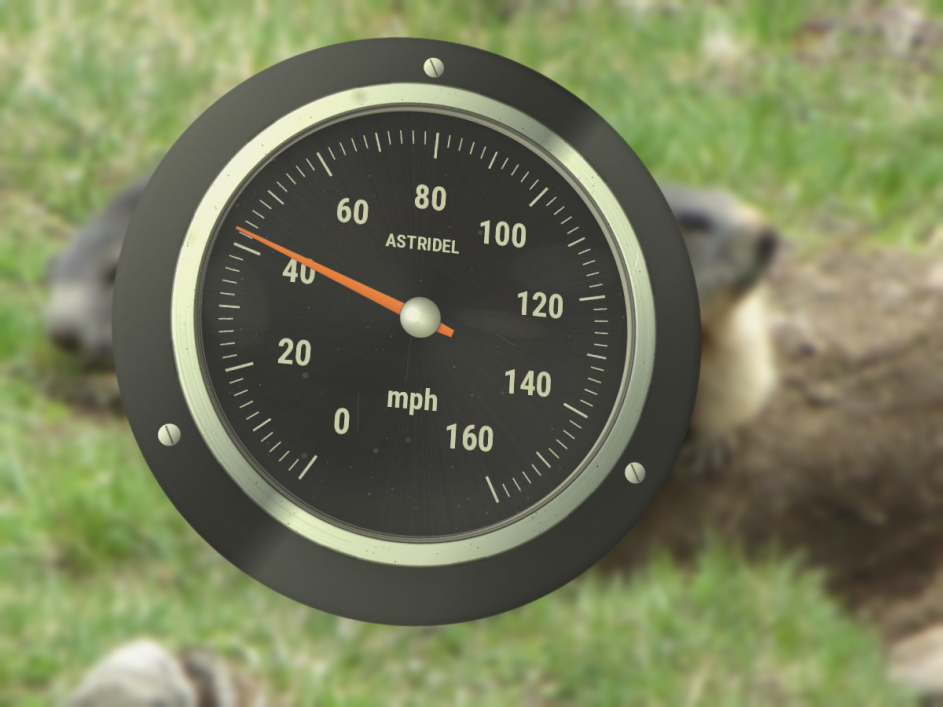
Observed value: 42 mph
